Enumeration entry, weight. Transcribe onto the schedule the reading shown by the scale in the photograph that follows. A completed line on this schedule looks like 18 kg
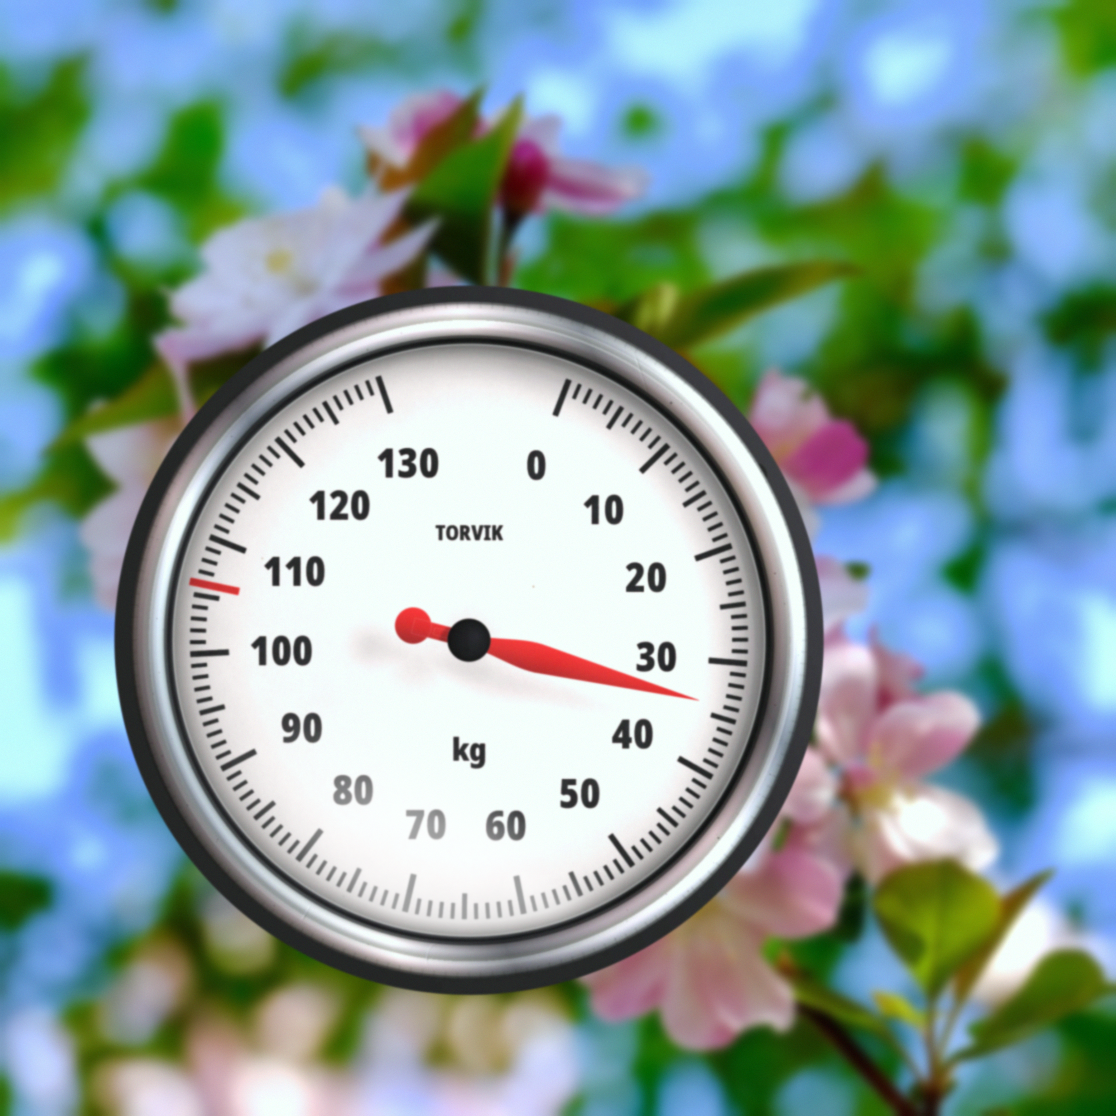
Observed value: 34 kg
